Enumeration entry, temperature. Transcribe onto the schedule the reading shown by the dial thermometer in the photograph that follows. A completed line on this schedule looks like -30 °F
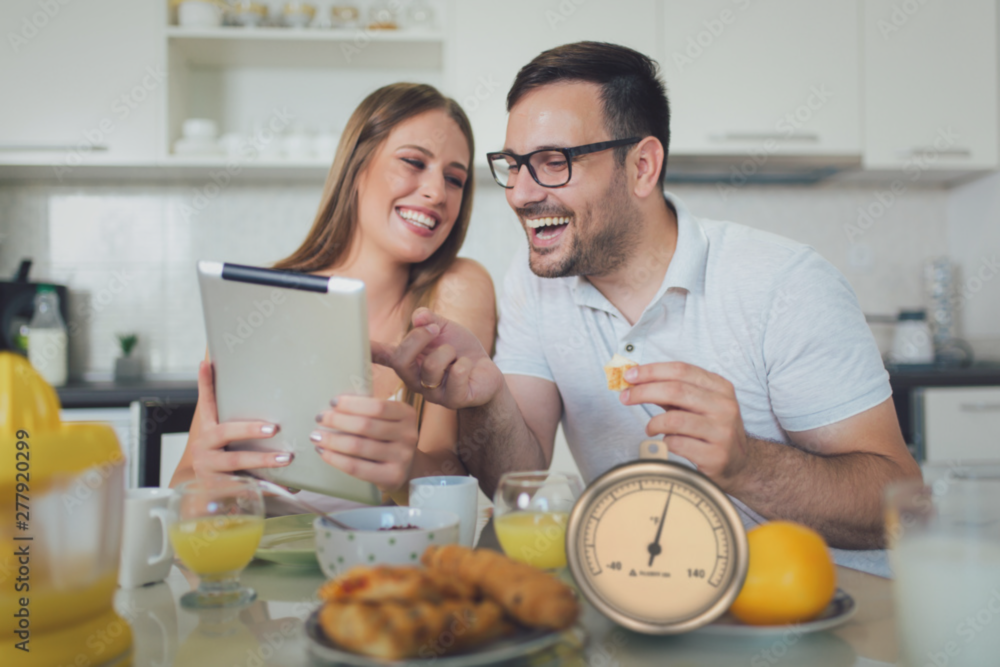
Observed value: 60 °F
